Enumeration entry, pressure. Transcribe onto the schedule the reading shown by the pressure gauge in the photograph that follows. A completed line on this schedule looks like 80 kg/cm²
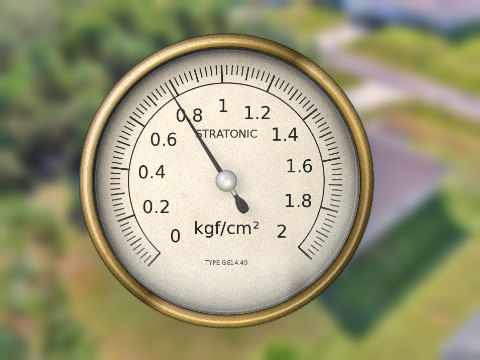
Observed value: 0.78 kg/cm²
